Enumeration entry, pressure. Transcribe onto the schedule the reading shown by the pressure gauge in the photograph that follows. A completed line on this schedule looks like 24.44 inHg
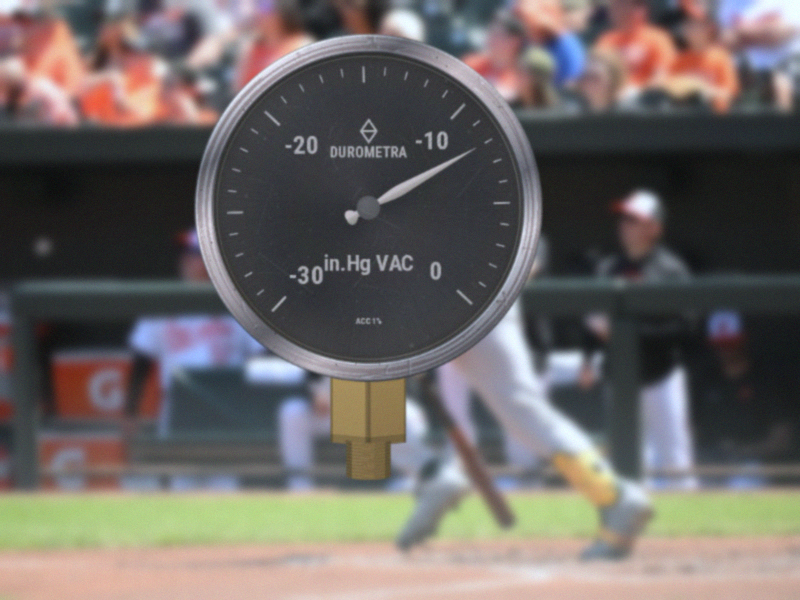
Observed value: -8 inHg
